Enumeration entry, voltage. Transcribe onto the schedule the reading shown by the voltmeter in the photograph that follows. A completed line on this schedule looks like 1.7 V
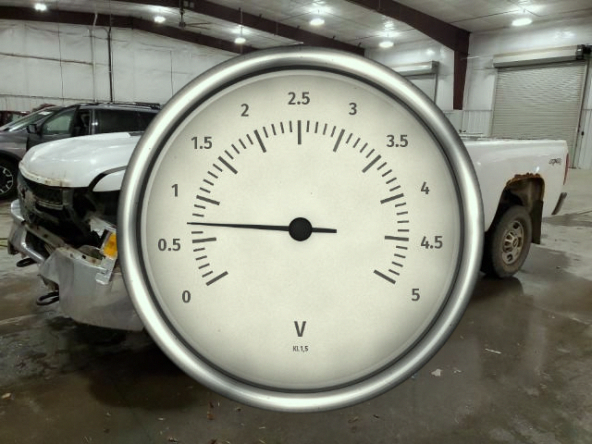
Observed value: 0.7 V
